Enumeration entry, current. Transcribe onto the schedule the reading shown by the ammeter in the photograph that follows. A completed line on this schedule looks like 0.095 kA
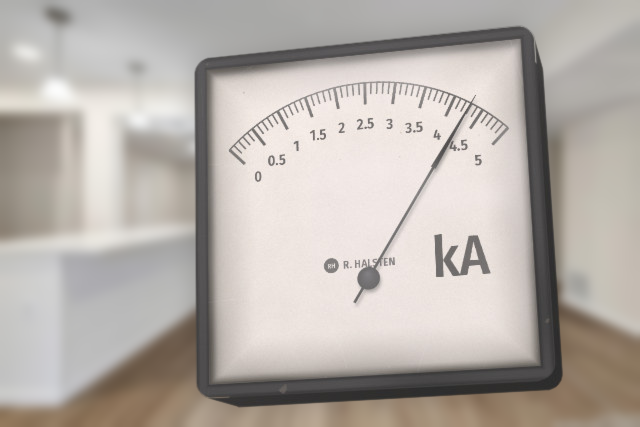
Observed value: 4.3 kA
